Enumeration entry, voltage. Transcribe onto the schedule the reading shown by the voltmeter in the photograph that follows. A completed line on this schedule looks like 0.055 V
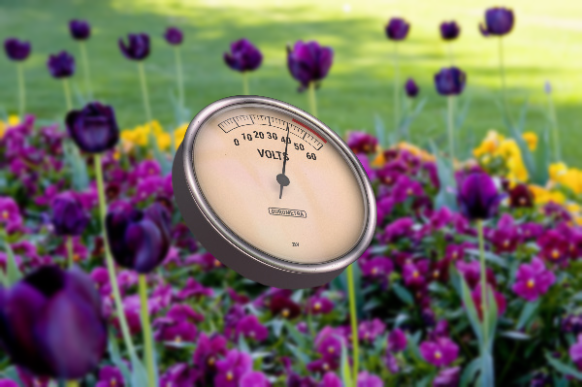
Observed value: 40 V
